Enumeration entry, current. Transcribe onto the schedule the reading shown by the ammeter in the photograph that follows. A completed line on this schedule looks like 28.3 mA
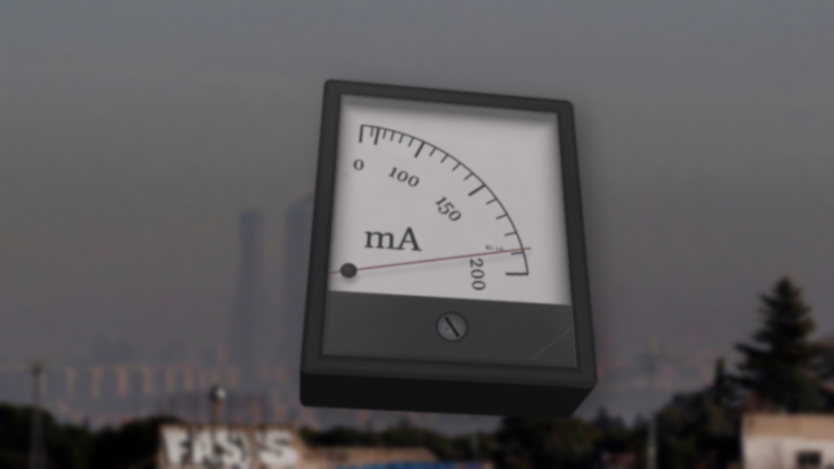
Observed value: 190 mA
